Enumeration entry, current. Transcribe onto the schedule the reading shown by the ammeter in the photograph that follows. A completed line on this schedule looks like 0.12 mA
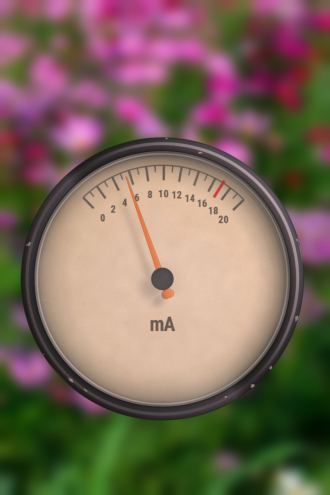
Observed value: 5.5 mA
